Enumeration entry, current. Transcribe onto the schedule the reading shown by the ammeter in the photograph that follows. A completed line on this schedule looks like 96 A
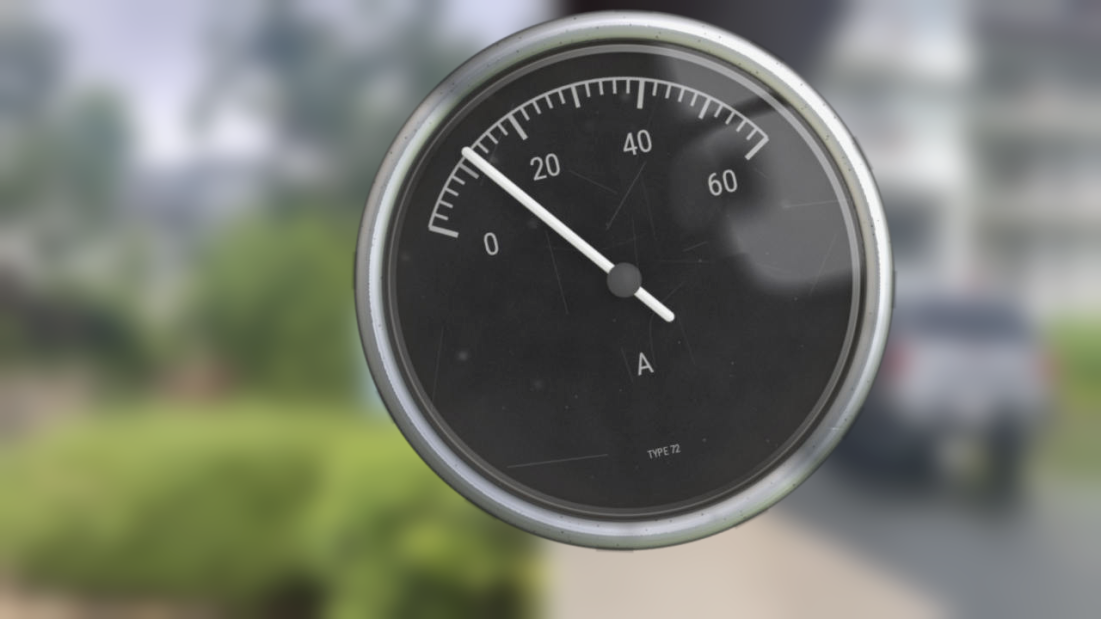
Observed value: 12 A
